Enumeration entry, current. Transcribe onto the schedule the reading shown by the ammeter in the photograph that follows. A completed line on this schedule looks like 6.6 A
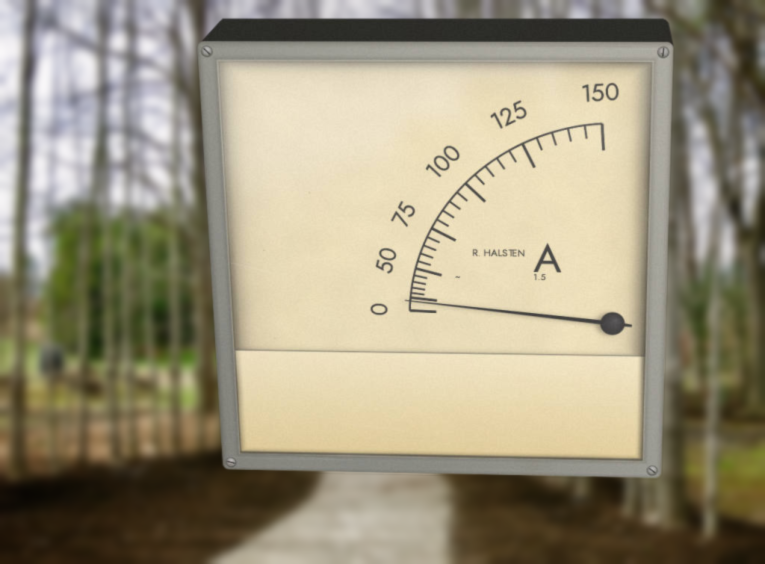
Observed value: 25 A
